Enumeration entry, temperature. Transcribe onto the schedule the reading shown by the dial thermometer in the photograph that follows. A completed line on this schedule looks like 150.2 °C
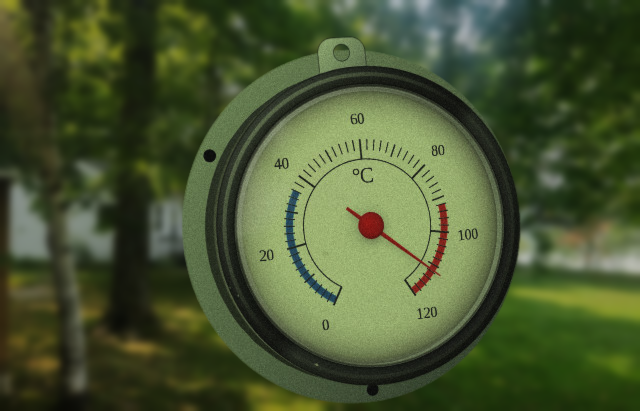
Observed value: 112 °C
